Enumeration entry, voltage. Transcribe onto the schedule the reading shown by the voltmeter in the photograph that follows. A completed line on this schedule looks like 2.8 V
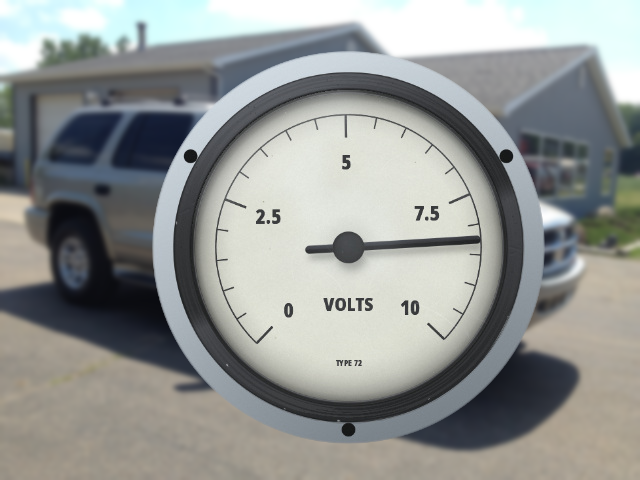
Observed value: 8.25 V
